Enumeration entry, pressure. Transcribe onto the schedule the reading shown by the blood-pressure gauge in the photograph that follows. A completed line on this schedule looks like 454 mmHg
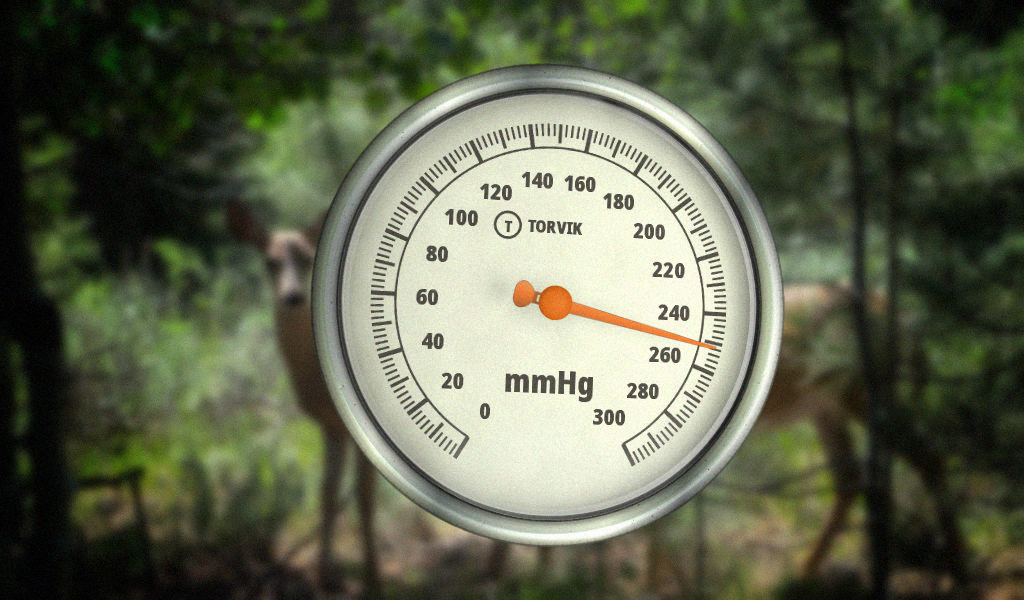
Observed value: 252 mmHg
